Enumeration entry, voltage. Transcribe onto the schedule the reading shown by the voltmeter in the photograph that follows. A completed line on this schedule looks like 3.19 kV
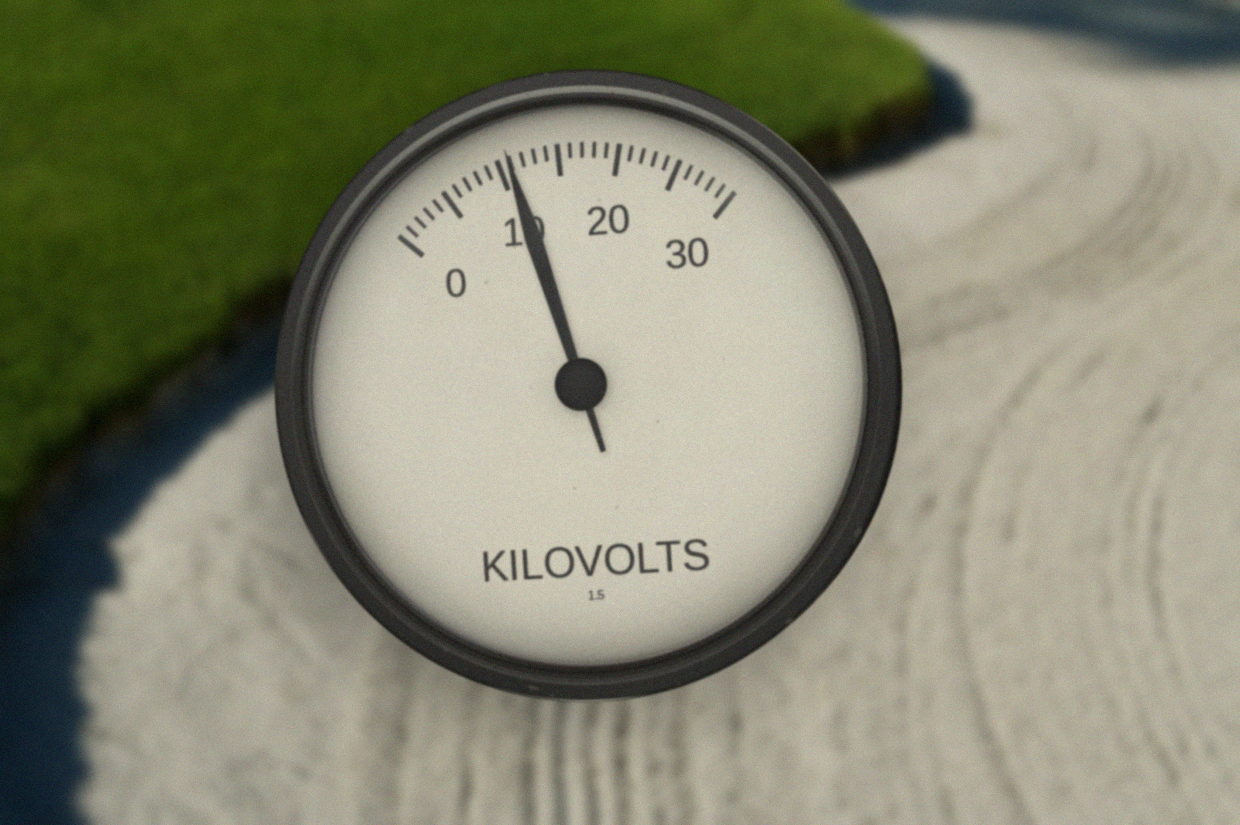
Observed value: 11 kV
